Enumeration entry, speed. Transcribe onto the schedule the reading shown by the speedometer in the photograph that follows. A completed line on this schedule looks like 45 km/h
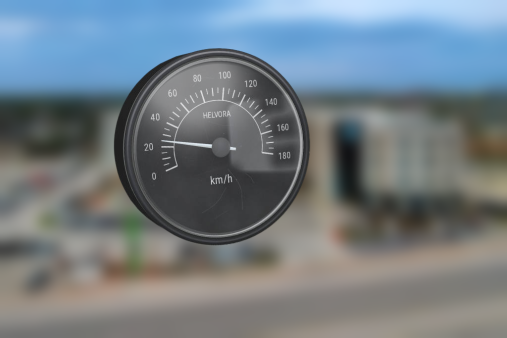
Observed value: 25 km/h
